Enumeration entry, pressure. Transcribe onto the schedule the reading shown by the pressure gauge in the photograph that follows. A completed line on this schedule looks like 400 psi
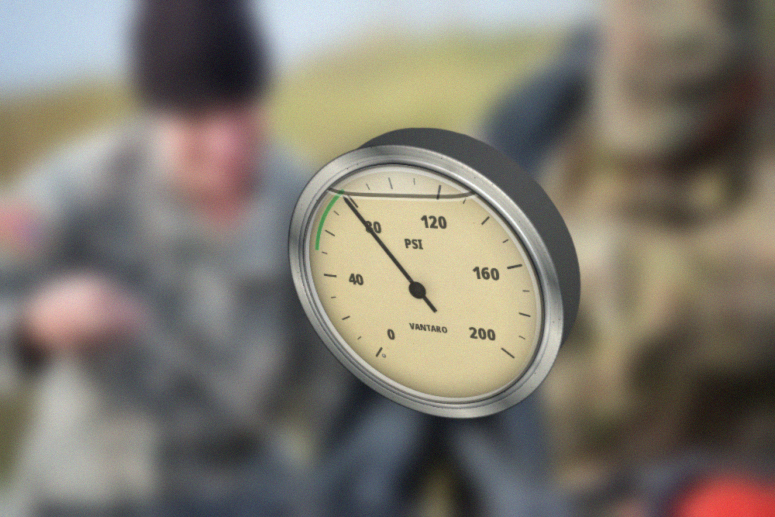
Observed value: 80 psi
